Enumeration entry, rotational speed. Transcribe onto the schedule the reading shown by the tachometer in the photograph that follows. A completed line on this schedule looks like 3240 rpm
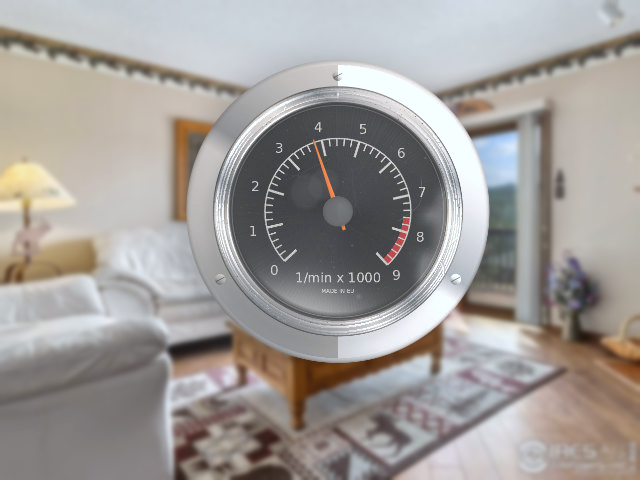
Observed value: 3800 rpm
